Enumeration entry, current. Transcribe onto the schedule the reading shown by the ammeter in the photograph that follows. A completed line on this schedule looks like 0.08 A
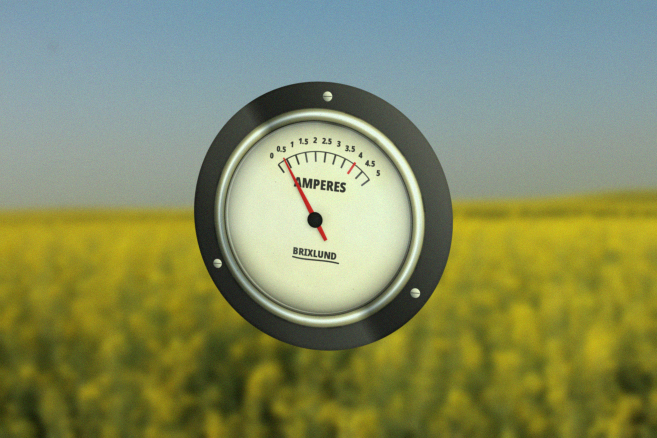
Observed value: 0.5 A
